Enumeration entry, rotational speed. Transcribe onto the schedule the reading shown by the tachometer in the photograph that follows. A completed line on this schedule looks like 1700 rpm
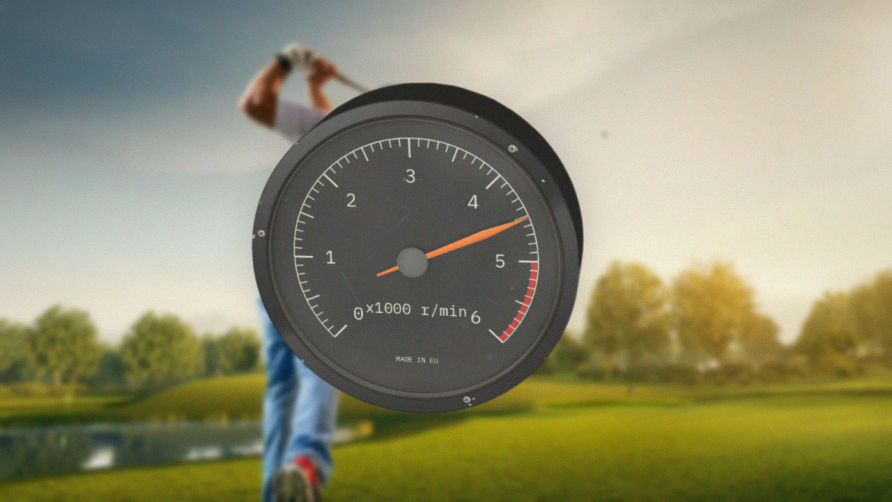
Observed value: 4500 rpm
